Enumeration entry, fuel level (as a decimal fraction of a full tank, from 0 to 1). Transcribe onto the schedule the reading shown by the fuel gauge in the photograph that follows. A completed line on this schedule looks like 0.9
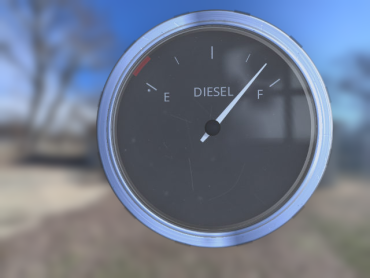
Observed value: 0.875
